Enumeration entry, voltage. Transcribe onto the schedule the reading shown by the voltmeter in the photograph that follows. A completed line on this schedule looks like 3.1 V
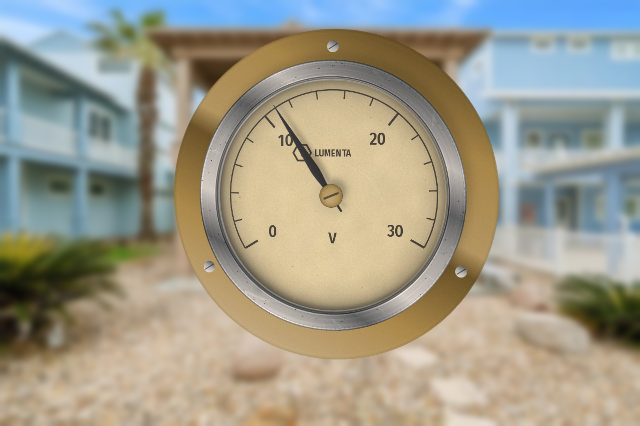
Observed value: 11 V
